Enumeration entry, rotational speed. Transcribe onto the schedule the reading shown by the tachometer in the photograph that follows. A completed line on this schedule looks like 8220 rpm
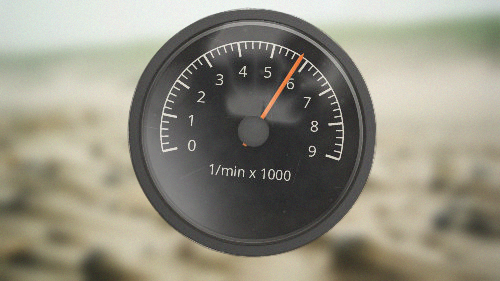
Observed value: 5800 rpm
